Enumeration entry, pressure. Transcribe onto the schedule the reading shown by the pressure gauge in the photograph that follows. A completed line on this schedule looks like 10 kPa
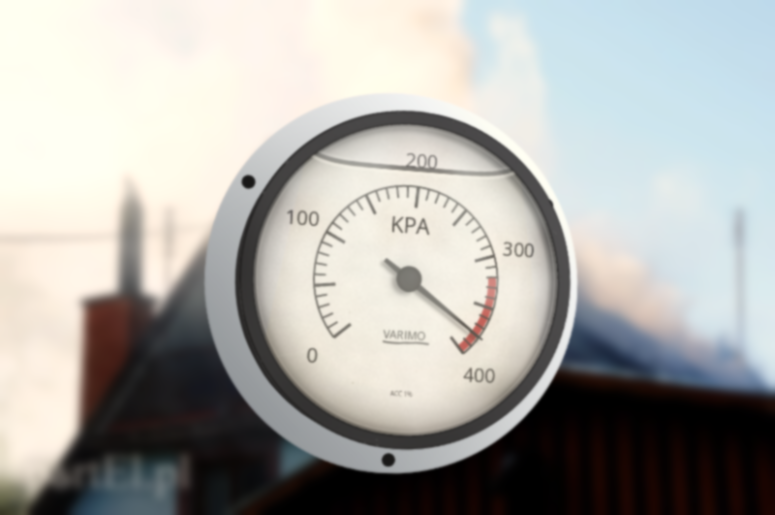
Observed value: 380 kPa
